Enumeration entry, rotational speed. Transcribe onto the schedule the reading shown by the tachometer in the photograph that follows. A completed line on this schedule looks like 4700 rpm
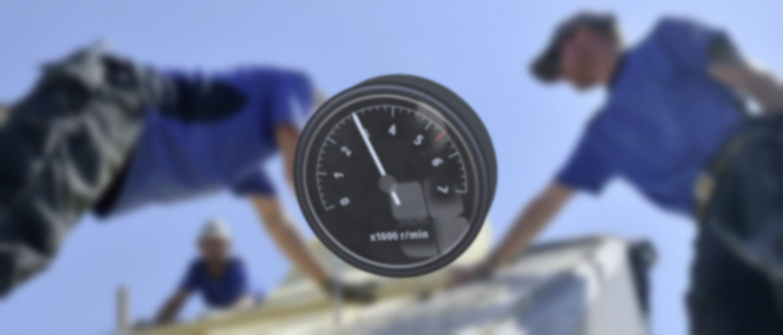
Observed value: 3000 rpm
